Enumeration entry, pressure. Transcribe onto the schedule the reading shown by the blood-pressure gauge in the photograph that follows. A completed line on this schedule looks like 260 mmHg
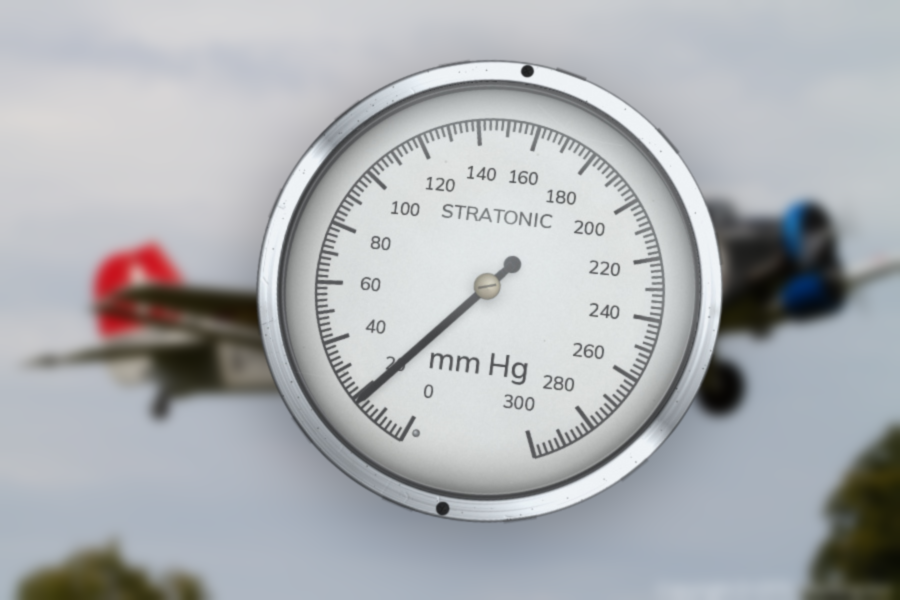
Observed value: 18 mmHg
